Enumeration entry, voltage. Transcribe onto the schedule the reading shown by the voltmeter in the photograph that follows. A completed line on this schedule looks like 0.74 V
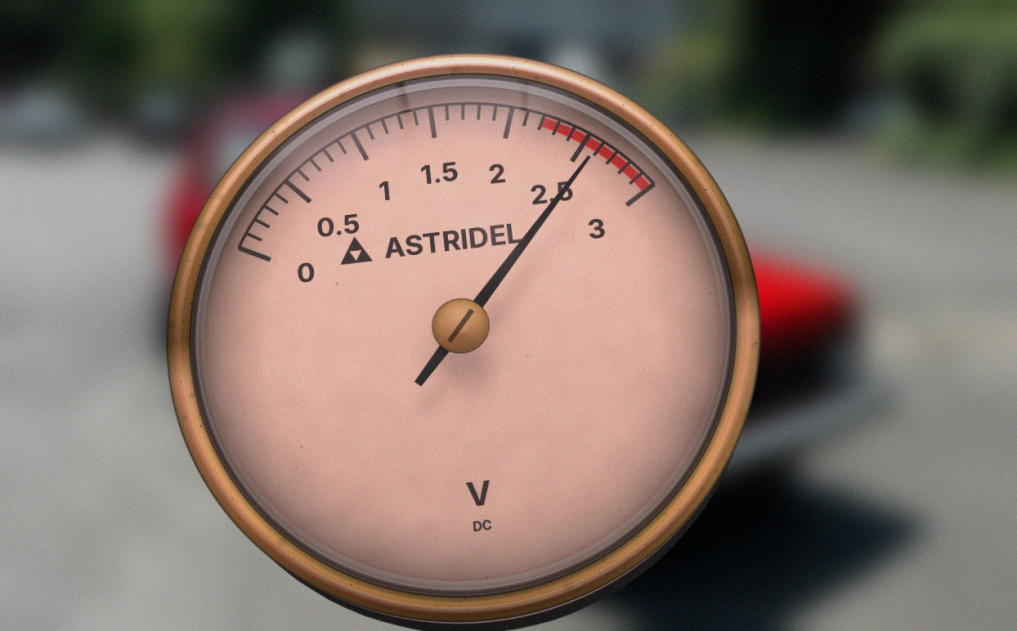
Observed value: 2.6 V
